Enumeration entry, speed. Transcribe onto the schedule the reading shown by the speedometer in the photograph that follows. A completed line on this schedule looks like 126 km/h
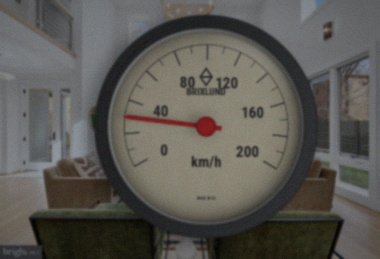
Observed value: 30 km/h
